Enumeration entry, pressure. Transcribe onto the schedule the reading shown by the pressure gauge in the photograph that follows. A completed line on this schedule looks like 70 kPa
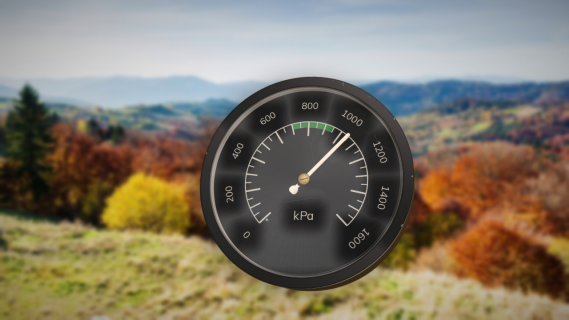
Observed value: 1050 kPa
